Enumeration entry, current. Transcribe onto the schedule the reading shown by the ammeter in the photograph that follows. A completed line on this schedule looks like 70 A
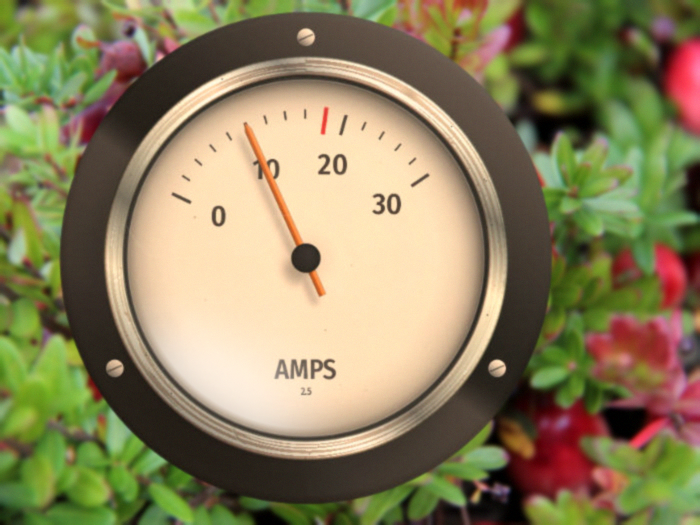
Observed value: 10 A
